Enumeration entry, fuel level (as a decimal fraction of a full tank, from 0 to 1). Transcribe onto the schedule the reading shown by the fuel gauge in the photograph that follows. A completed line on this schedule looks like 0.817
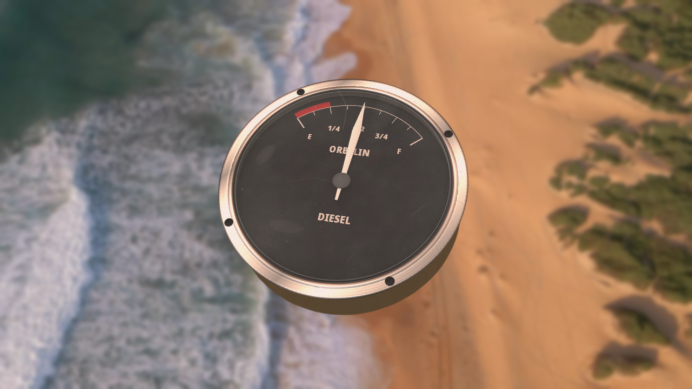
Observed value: 0.5
